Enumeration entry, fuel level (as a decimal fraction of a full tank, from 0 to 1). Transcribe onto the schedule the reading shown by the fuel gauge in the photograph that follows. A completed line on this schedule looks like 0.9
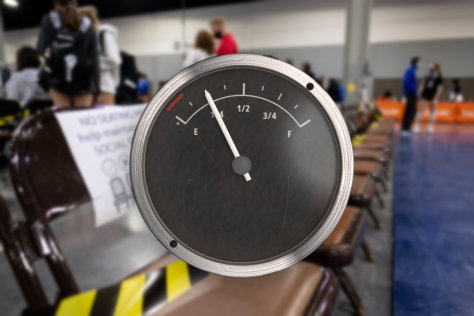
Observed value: 0.25
